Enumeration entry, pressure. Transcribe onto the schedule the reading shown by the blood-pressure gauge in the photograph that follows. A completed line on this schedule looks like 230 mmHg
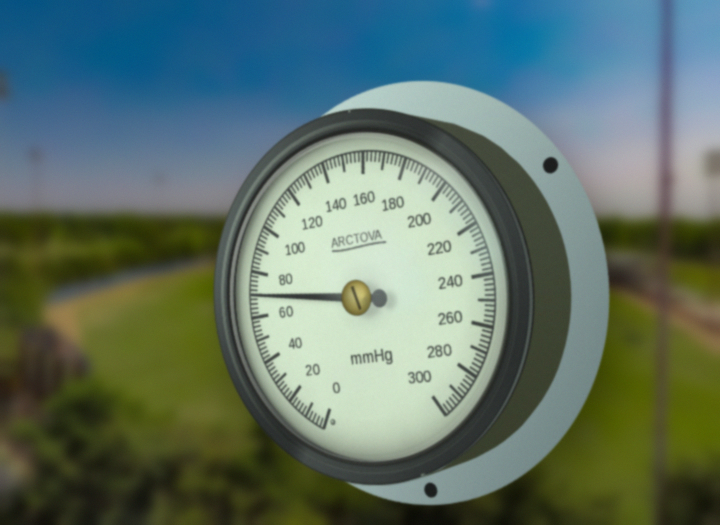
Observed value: 70 mmHg
